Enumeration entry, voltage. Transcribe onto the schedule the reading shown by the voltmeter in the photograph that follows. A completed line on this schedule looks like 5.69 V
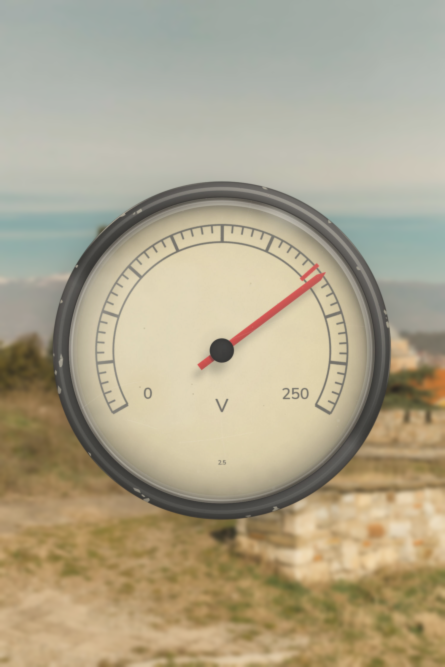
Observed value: 180 V
